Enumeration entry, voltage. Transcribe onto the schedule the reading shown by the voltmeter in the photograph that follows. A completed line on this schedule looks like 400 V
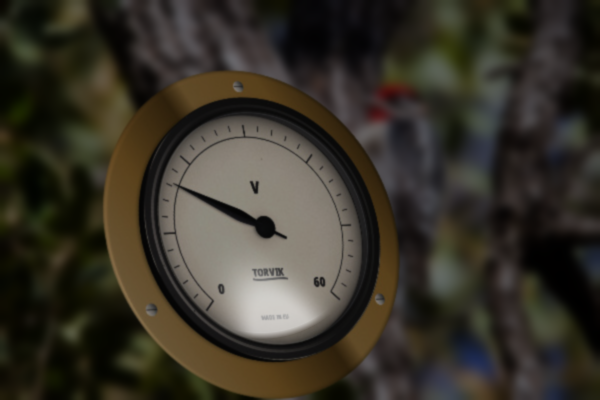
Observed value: 16 V
